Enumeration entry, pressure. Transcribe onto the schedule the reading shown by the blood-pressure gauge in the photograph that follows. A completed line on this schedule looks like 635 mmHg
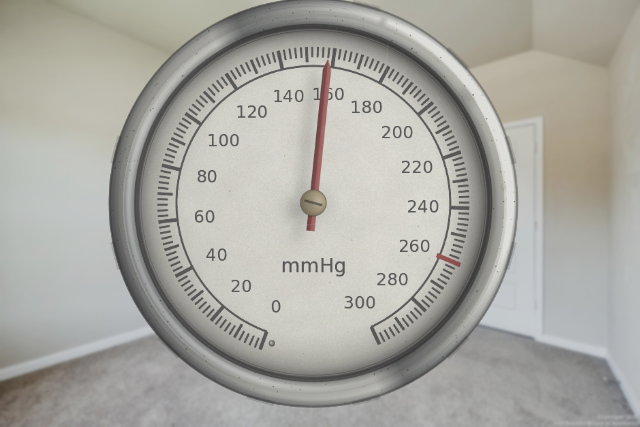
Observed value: 158 mmHg
